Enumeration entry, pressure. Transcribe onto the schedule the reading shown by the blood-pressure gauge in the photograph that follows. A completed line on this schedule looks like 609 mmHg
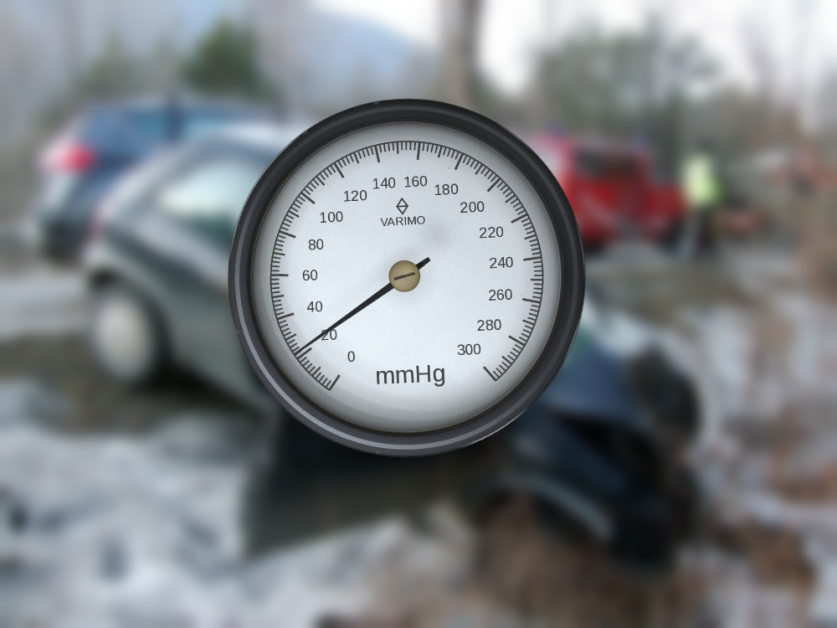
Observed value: 22 mmHg
